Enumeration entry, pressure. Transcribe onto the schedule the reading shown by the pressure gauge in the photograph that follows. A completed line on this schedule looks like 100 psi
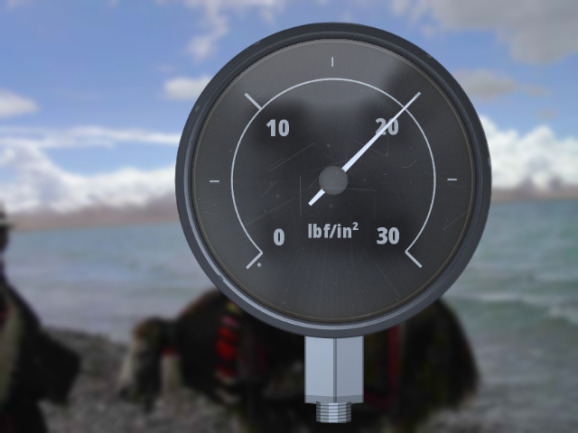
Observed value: 20 psi
